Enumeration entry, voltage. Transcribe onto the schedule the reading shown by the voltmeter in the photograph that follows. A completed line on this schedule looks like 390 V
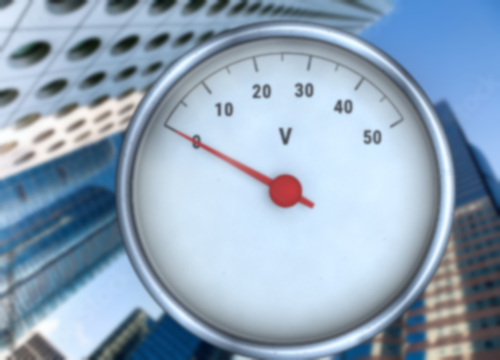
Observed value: 0 V
